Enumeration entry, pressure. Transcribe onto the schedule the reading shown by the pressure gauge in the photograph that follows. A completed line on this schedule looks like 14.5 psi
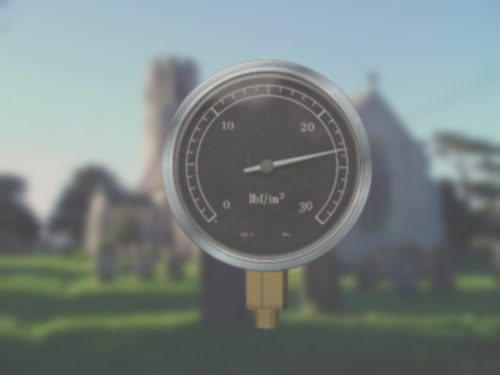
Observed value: 23.5 psi
